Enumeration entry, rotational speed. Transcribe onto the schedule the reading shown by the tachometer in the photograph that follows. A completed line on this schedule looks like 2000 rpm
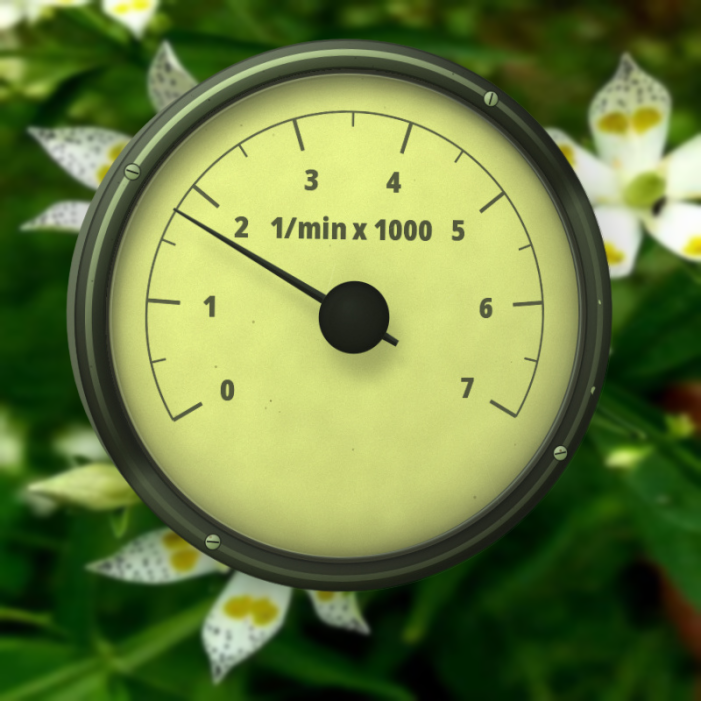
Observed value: 1750 rpm
